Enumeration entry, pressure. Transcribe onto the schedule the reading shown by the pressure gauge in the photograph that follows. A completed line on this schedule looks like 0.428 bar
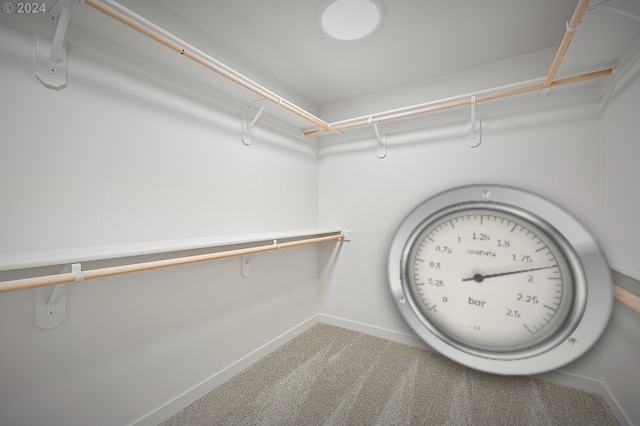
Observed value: 1.9 bar
